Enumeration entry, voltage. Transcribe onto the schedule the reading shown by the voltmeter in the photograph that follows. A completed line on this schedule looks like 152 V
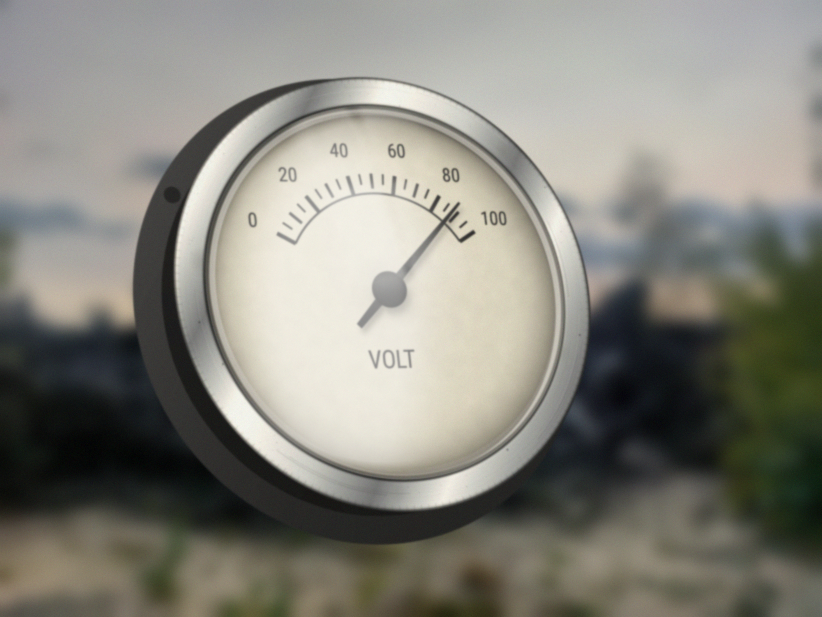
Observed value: 87.5 V
